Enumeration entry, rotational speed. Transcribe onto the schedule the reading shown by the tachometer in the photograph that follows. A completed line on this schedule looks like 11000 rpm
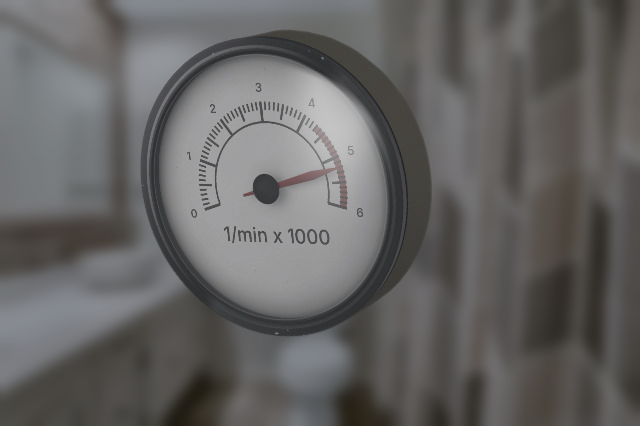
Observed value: 5200 rpm
